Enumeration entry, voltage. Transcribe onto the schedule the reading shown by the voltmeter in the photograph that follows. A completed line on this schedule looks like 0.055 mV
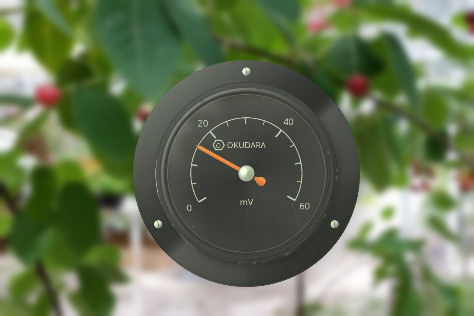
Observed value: 15 mV
